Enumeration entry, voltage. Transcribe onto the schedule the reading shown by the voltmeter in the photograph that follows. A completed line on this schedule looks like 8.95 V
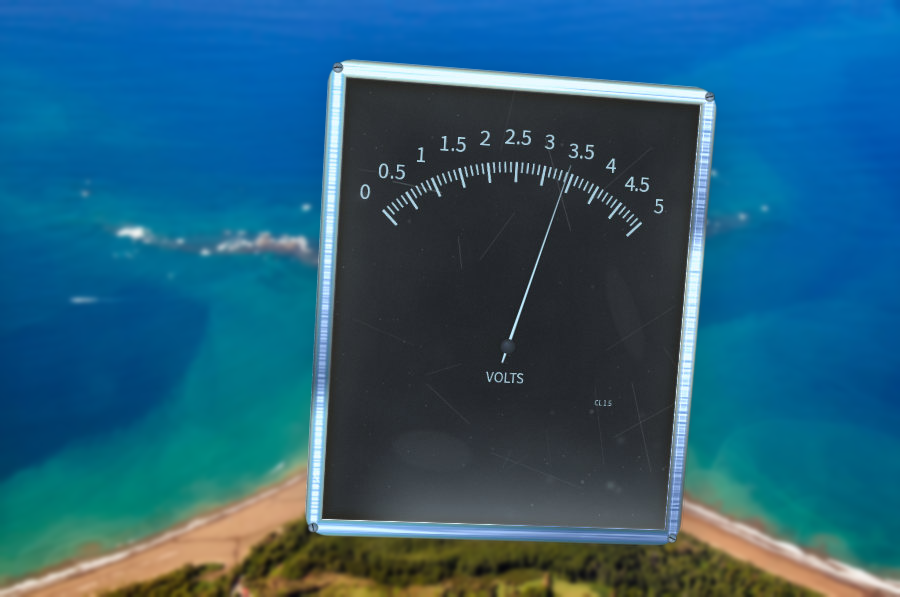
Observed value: 3.4 V
